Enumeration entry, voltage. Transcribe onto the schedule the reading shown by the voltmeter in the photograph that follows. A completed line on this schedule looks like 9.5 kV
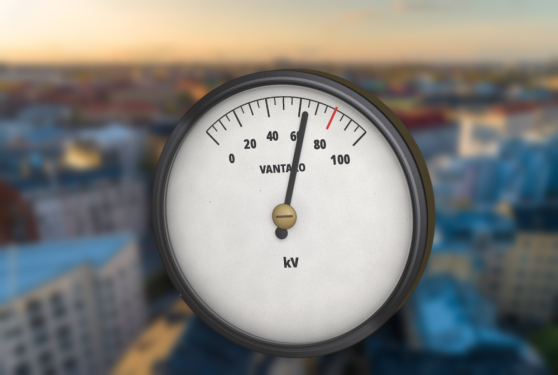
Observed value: 65 kV
